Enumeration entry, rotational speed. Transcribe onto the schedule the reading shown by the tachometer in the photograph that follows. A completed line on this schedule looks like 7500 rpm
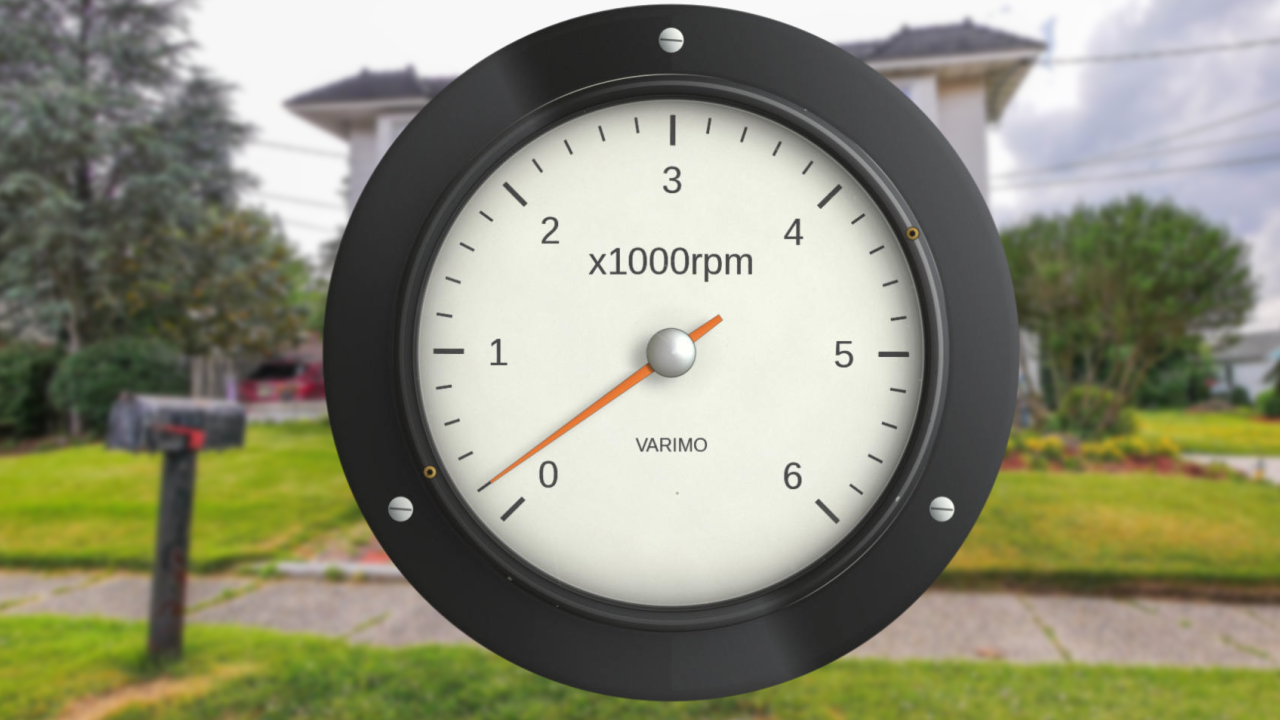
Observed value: 200 rpm
